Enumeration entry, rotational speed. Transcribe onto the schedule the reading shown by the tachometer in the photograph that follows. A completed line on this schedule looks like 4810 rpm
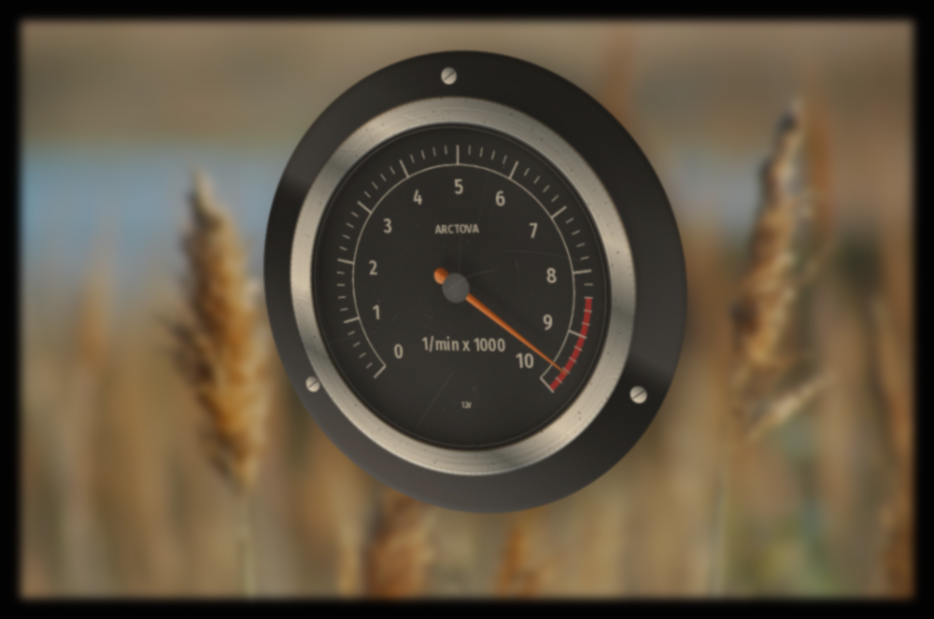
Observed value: 9600 rpm
